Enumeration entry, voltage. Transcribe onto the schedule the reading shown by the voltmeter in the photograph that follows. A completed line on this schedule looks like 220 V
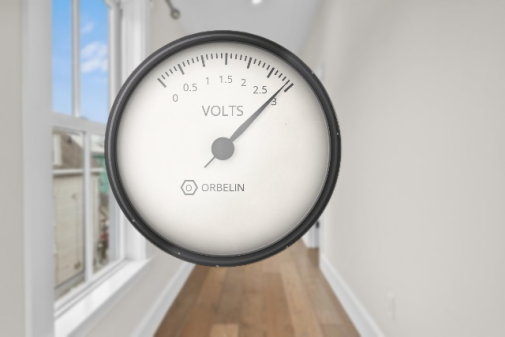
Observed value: 2.9 V
